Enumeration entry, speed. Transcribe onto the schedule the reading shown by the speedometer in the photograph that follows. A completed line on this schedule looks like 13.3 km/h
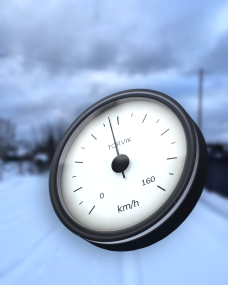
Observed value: 75 km/h
